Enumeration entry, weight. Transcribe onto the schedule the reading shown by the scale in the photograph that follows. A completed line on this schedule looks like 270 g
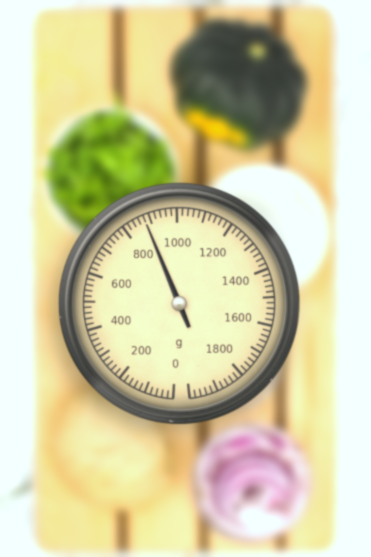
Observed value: 880 g
